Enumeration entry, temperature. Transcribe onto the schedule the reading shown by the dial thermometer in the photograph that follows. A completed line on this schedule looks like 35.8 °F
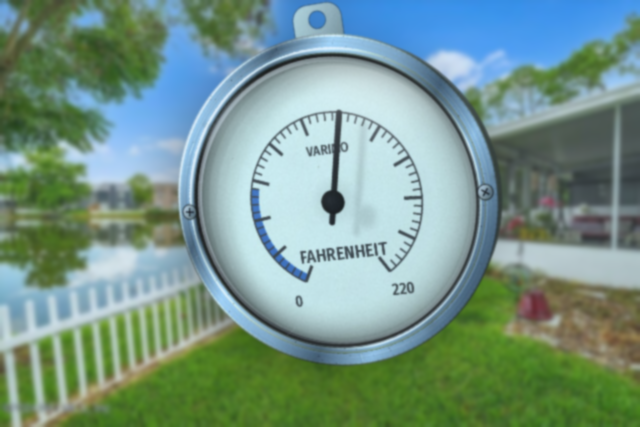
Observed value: 120 °F
